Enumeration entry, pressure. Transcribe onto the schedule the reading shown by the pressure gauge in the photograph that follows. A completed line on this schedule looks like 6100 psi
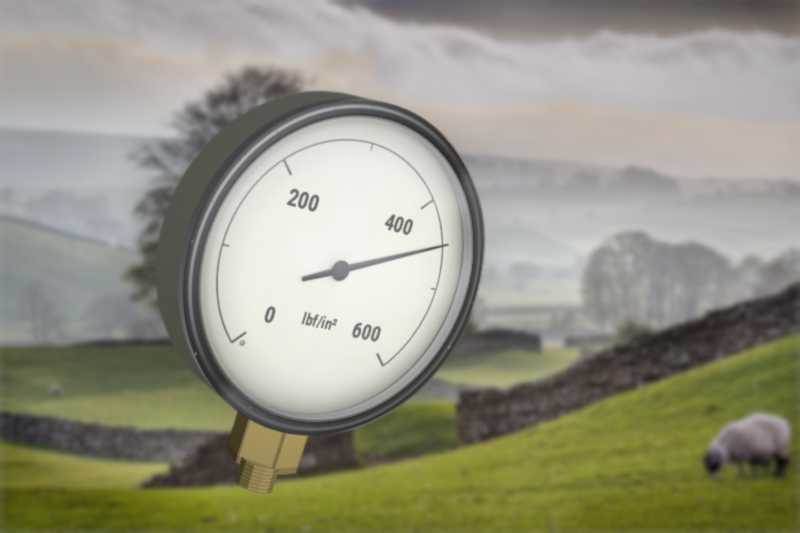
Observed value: 450 psi
